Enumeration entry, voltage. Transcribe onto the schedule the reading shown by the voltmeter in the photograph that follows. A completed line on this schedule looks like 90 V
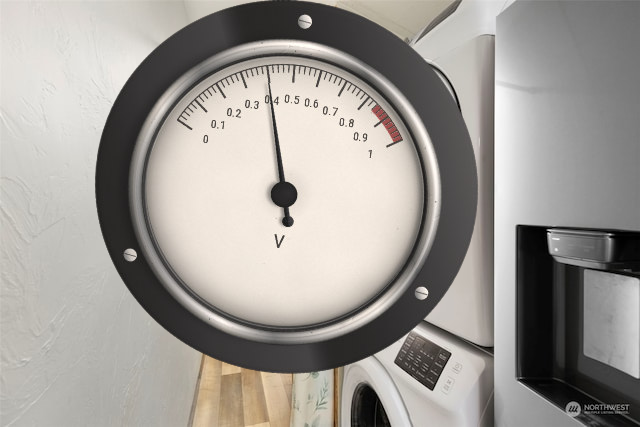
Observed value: 0.4 V
